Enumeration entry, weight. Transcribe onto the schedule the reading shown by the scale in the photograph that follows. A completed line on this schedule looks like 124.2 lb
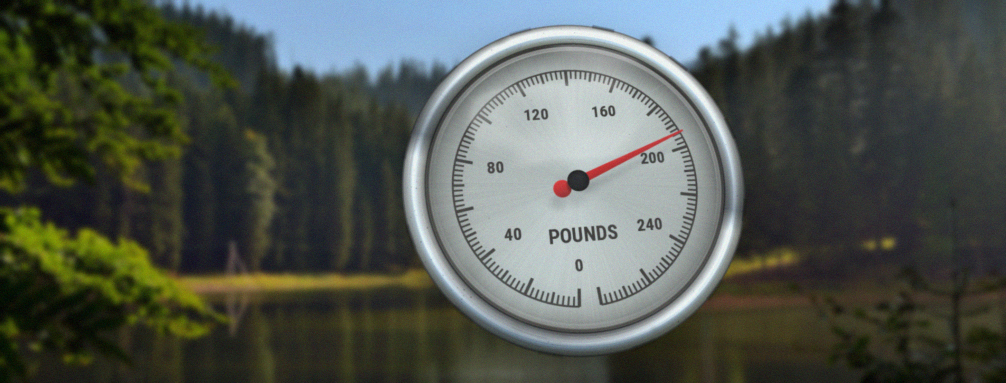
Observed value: 194 lb
